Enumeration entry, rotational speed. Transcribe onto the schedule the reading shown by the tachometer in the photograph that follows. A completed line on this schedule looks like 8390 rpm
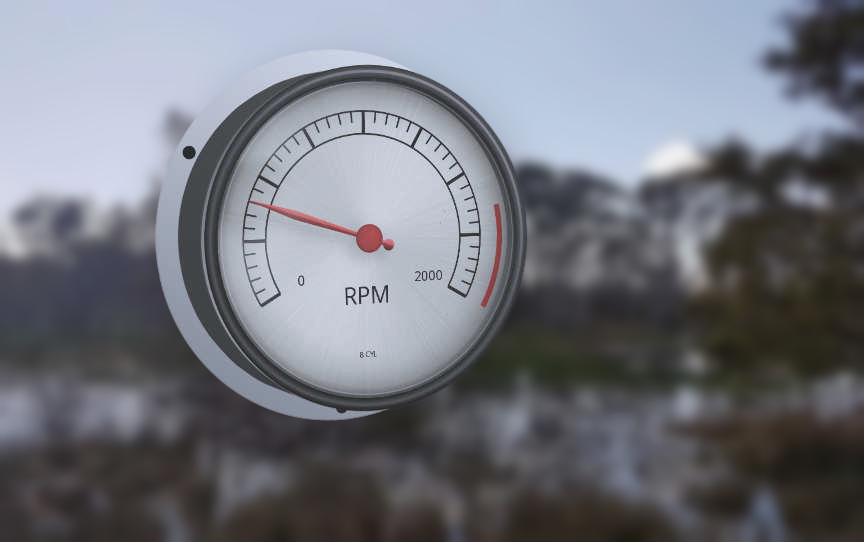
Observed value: 400 rpm
